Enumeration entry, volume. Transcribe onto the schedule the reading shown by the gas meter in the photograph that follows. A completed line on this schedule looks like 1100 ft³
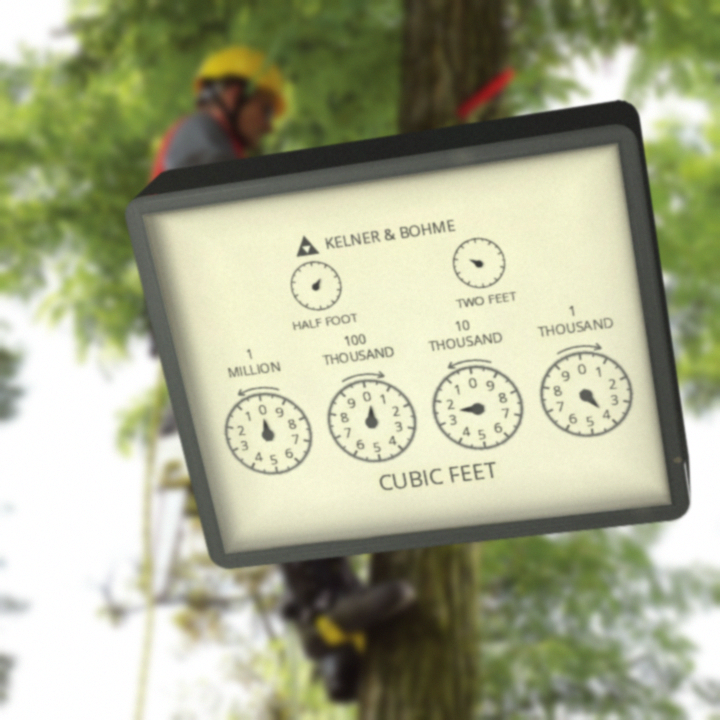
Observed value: 2400 ft³
